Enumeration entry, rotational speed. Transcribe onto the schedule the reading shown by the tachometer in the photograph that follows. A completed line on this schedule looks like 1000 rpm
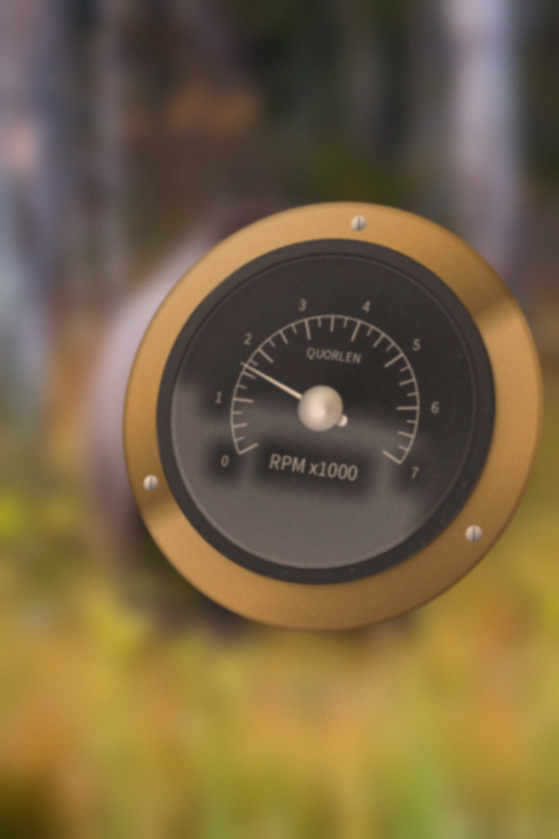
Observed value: 1625 rpm
